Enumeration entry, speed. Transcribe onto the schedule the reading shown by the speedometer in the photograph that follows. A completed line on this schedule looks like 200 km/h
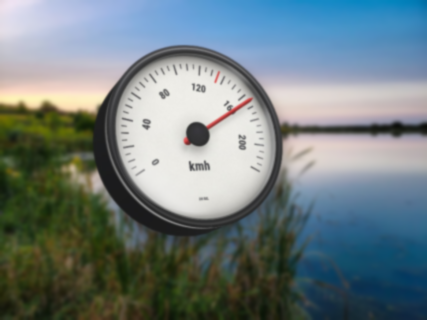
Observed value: 165 km/h
